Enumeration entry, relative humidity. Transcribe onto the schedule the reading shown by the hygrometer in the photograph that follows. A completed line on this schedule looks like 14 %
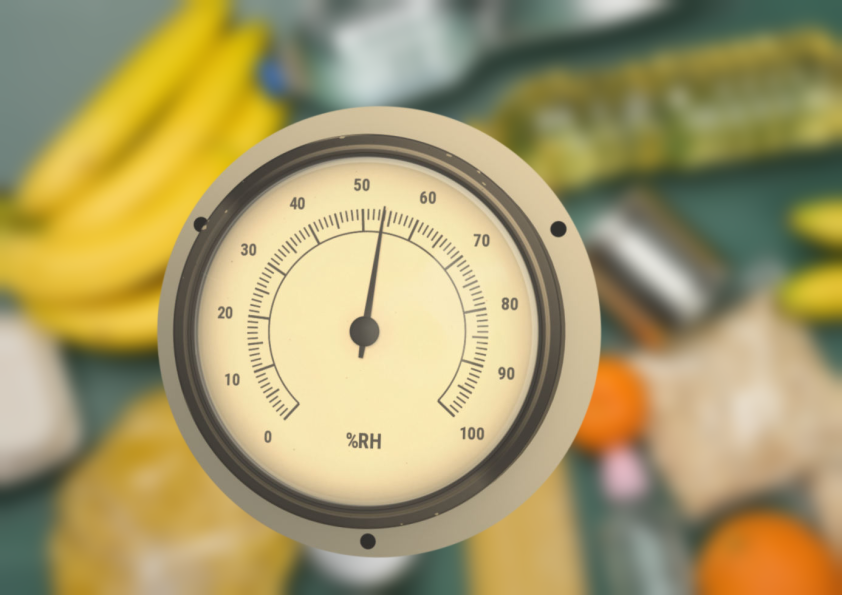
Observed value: 54 %
